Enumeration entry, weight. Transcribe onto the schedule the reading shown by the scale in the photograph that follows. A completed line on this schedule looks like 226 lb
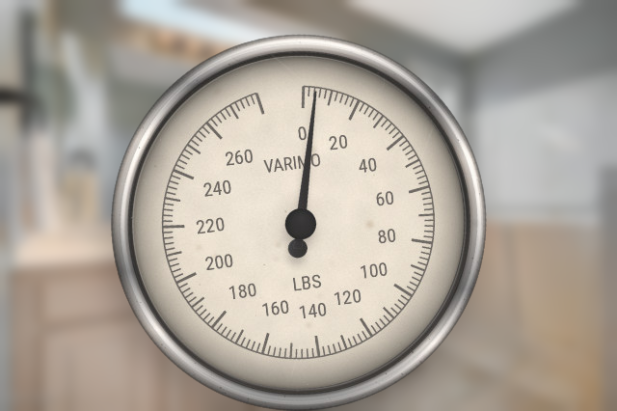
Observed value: 4 lb
